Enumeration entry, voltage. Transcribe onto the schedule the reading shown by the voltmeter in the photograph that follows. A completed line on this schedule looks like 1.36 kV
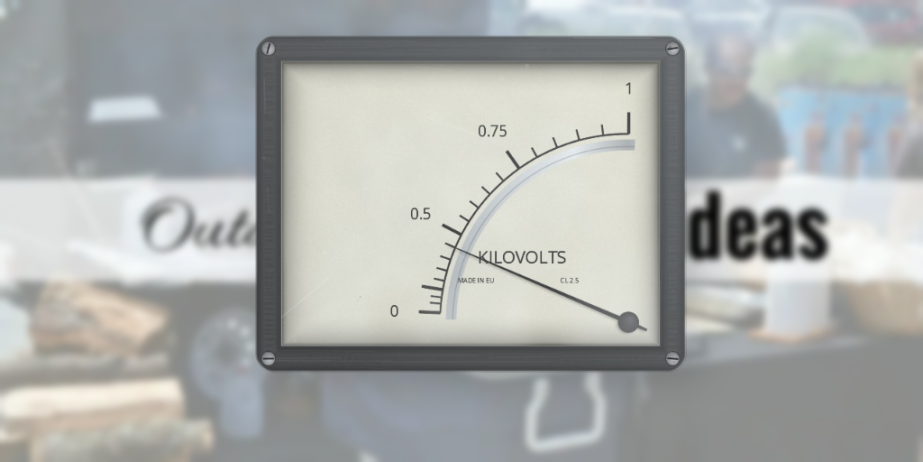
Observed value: 0.45 kV
